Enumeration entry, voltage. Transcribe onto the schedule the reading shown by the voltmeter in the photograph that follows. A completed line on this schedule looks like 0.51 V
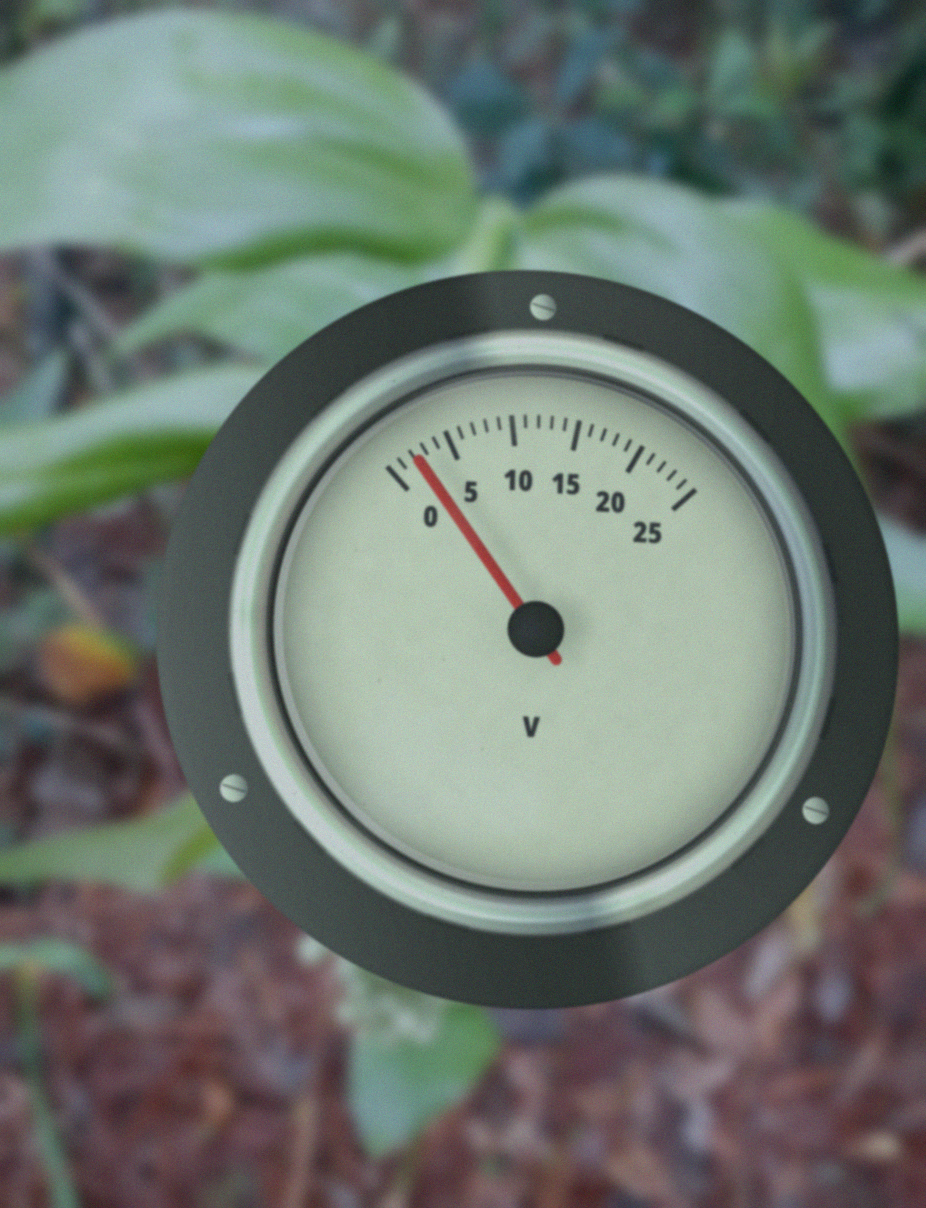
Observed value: 2 V
